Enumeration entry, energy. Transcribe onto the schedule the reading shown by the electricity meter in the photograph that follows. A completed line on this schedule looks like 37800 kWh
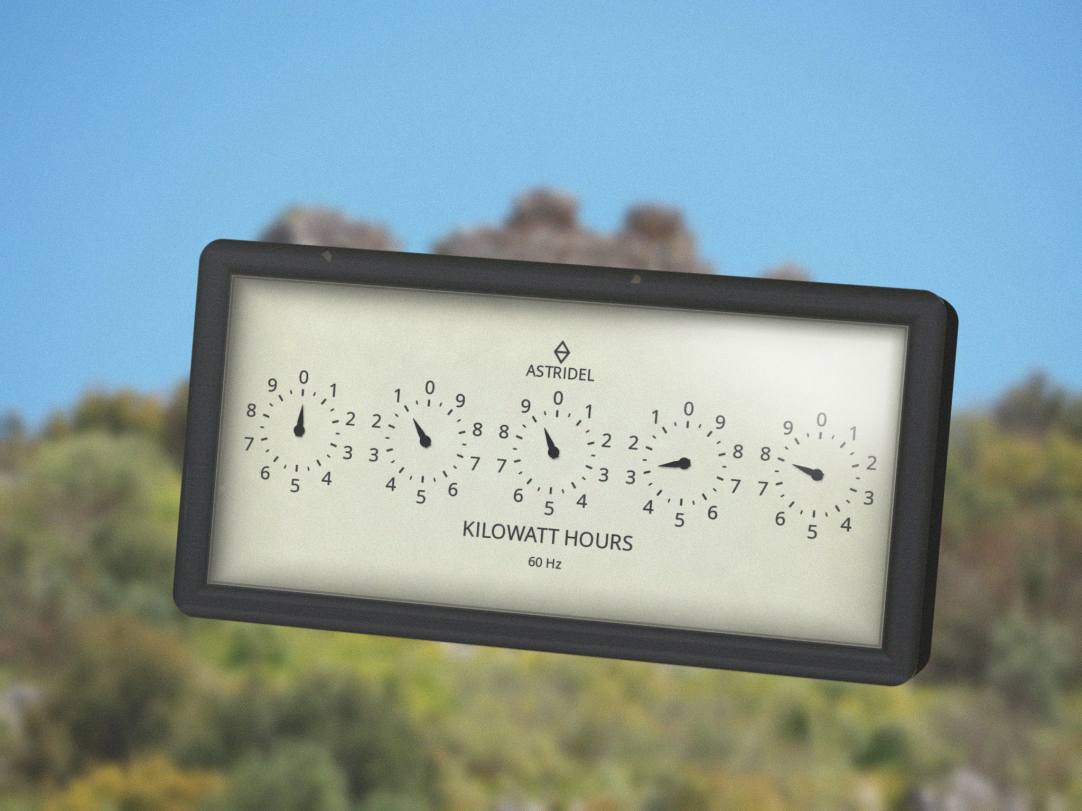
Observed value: 928 kWh
